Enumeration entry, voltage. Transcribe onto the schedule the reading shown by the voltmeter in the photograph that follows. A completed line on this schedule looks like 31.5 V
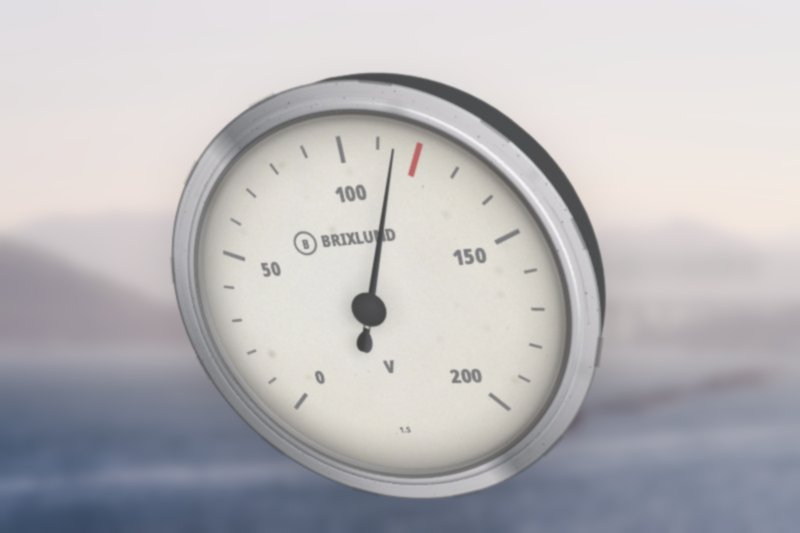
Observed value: 115 V
